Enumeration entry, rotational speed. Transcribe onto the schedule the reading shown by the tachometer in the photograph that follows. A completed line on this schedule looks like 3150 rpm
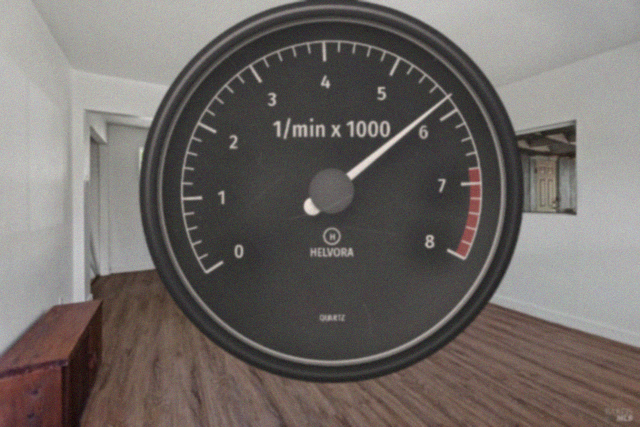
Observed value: 5800 rpm
